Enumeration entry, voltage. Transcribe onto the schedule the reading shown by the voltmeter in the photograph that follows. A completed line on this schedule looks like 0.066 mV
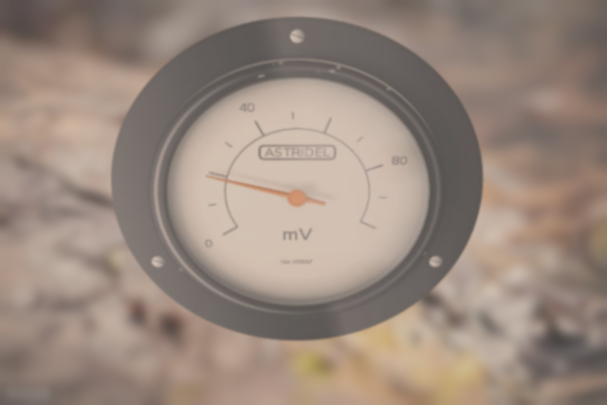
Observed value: 20 mV
